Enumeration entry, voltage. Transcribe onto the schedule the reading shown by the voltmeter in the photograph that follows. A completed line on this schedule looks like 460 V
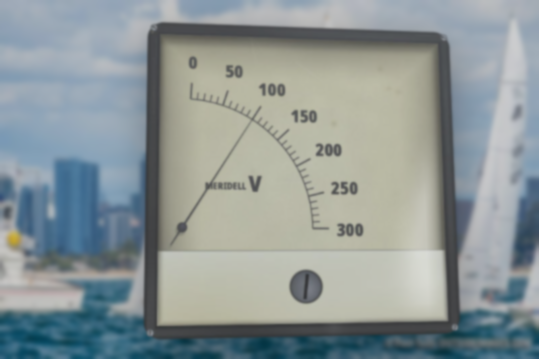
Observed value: 100 V
